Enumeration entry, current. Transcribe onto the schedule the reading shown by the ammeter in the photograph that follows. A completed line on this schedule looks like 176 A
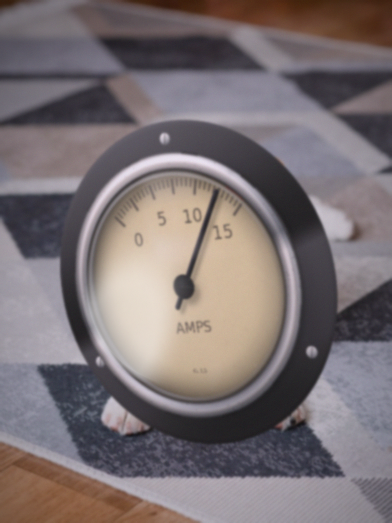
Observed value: 12.5 A
